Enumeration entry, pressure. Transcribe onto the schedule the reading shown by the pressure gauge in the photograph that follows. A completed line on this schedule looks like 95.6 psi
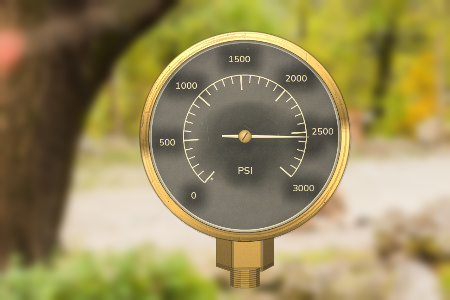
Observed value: 2550 psi
